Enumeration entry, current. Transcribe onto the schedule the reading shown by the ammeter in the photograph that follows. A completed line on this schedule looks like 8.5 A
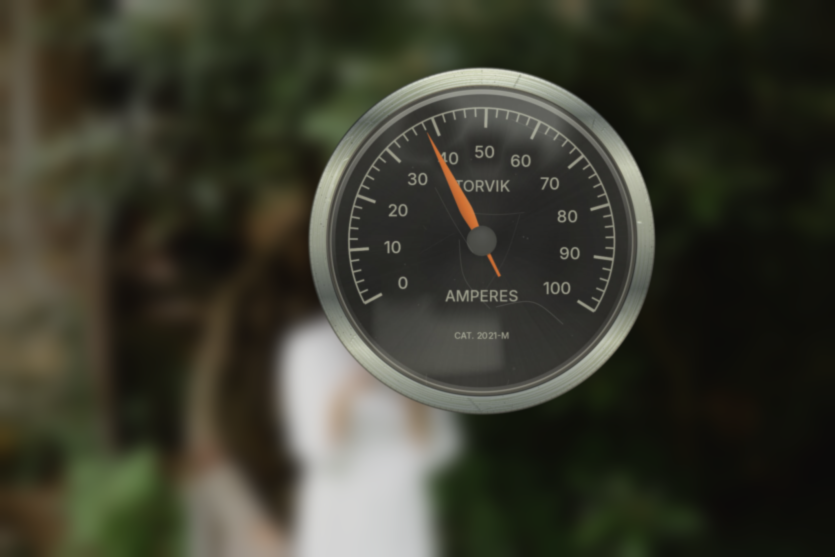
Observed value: 38 A
